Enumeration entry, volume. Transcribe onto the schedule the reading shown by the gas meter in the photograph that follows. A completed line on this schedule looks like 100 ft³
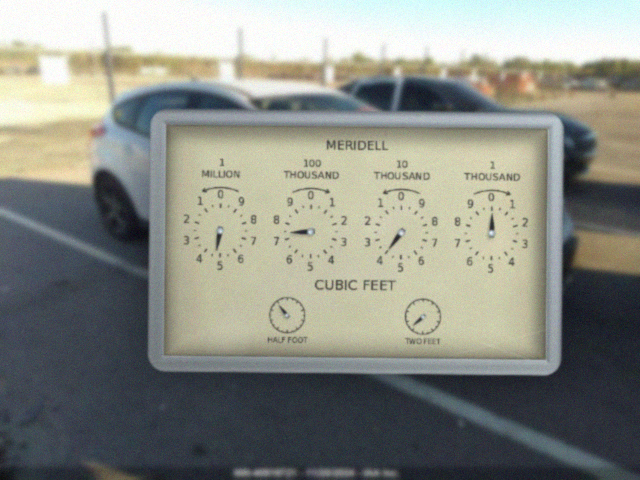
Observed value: 474000 ft³
